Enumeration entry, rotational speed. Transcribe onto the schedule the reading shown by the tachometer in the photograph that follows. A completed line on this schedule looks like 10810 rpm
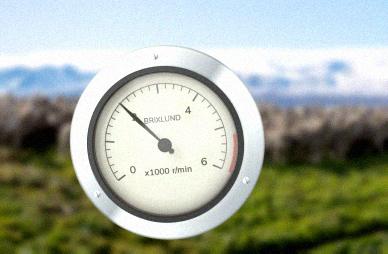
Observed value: 2000 rpm
